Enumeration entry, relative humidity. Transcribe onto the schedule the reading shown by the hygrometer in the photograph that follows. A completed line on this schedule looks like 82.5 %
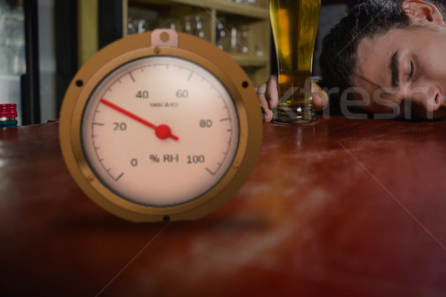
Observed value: 28 %
